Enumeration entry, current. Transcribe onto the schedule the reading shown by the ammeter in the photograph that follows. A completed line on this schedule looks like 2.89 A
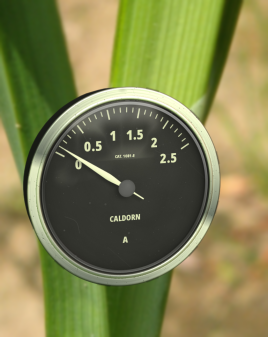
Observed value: 0.1 A
